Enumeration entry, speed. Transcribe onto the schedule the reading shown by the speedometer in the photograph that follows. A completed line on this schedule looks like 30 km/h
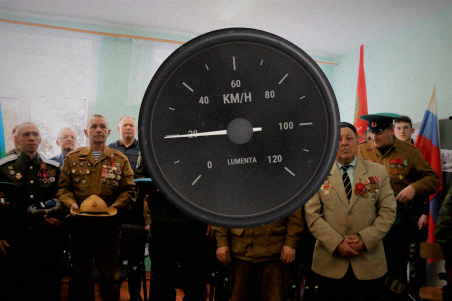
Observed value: 20 km/h
